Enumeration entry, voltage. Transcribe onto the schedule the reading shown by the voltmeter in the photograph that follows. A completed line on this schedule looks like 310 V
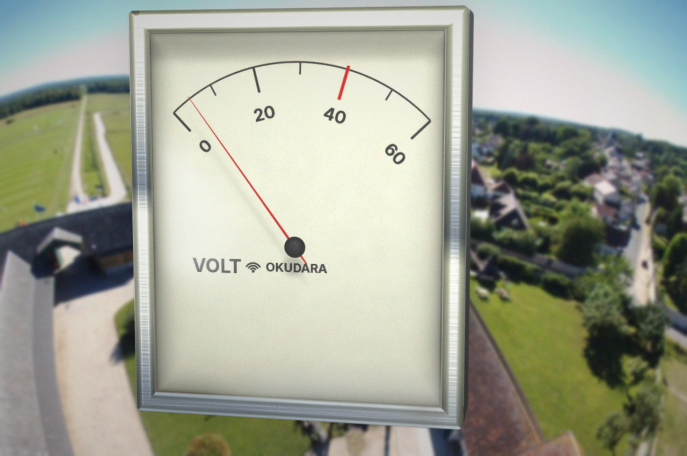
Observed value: 5 V
